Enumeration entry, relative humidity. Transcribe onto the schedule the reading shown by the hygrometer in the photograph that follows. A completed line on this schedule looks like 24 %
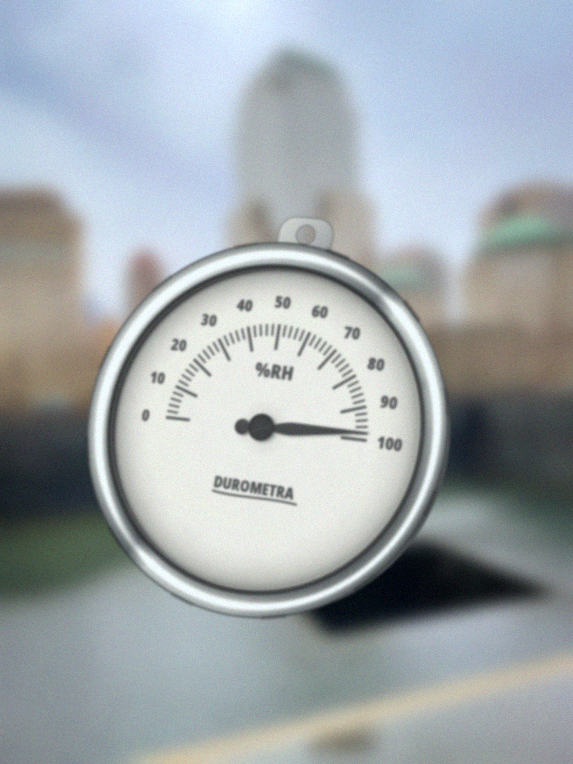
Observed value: 98 %
